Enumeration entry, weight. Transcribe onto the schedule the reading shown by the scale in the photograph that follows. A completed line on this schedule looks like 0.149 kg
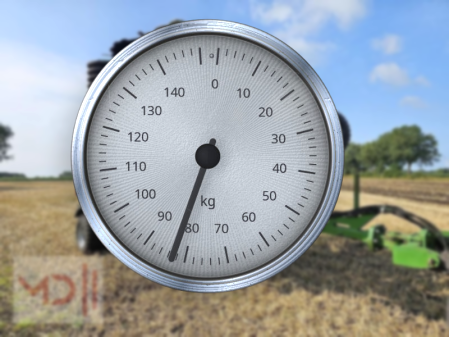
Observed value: 83 kg
